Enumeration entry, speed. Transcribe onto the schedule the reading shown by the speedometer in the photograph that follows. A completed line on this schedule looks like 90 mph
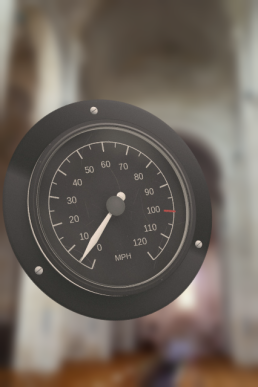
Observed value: 5 mph
